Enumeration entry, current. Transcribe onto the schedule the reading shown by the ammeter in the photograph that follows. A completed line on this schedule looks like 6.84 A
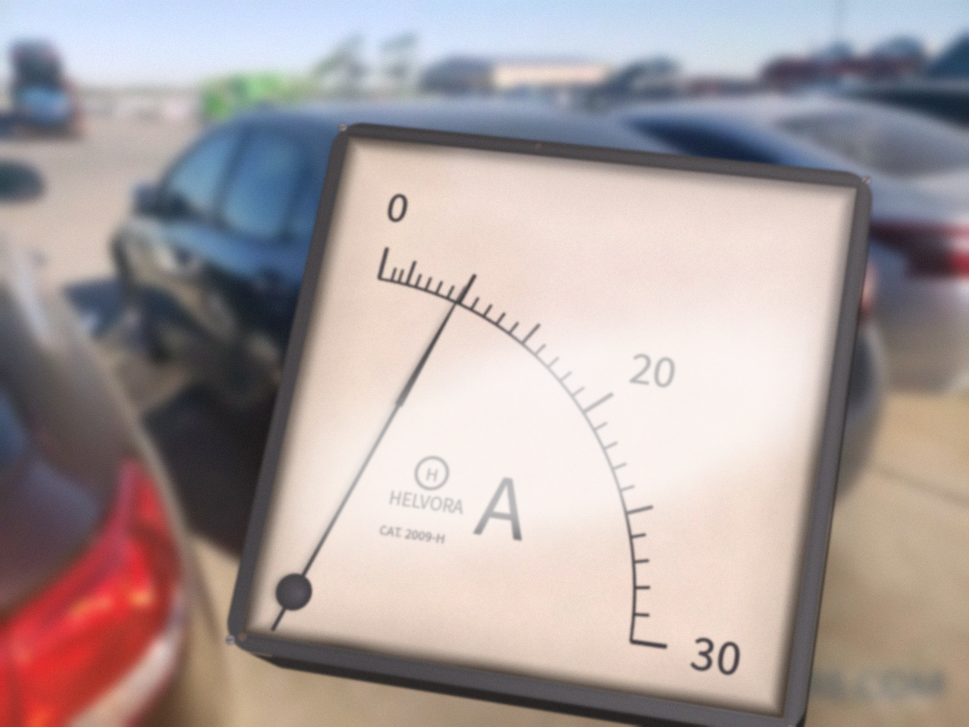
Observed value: 10 A
